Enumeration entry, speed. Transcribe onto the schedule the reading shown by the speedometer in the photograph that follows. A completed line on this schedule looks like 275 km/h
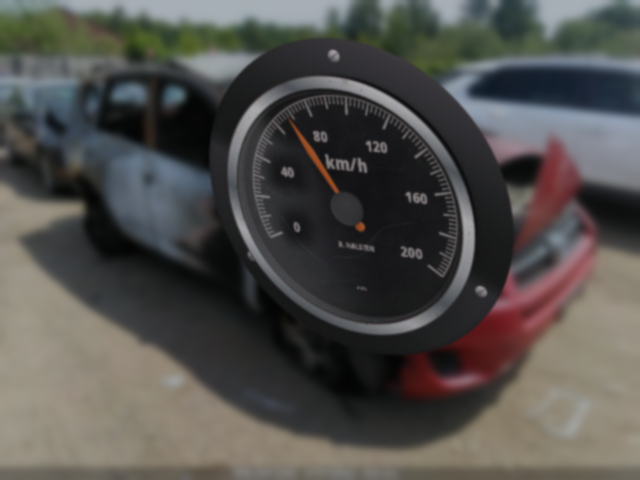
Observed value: 70 km/h
